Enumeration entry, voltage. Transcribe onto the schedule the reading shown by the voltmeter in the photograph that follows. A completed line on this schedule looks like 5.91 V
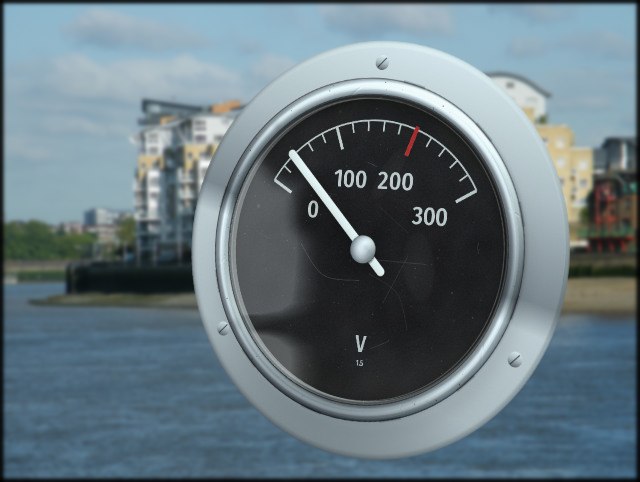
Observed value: 40 V
